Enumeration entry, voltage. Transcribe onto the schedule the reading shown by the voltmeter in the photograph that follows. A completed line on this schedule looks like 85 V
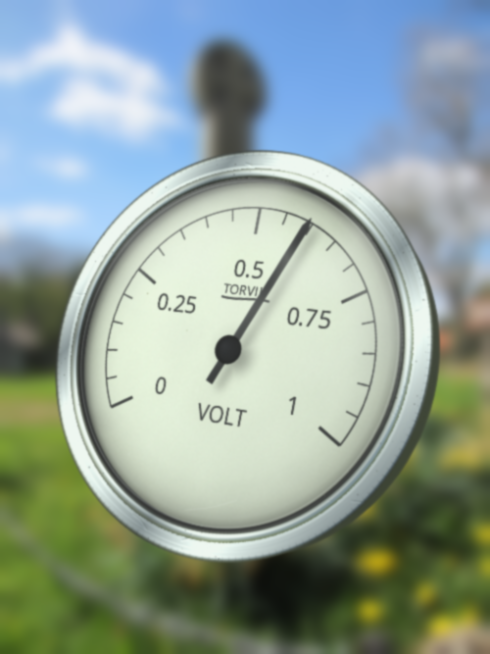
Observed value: 0.6 V
